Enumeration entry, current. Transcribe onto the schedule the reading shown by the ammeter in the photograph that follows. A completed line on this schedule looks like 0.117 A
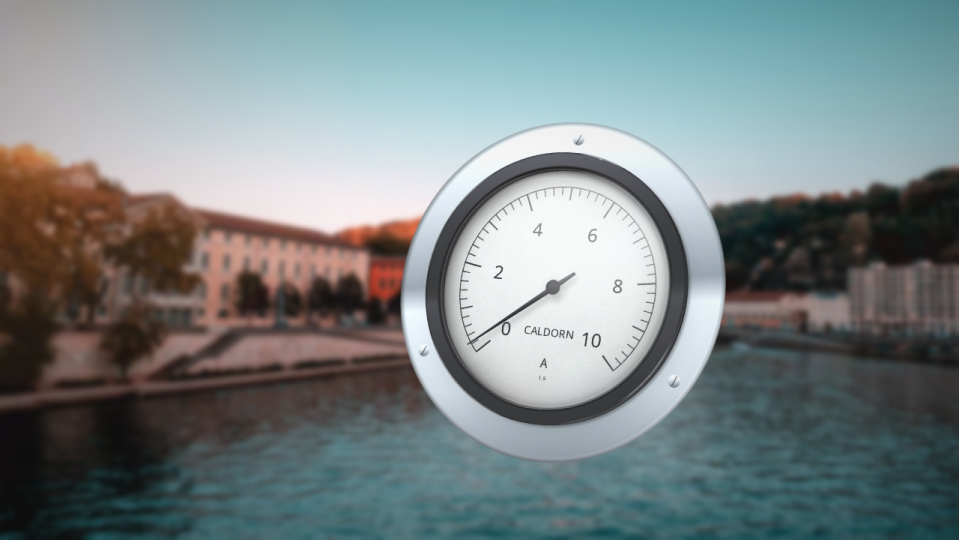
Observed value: 0.2 A
